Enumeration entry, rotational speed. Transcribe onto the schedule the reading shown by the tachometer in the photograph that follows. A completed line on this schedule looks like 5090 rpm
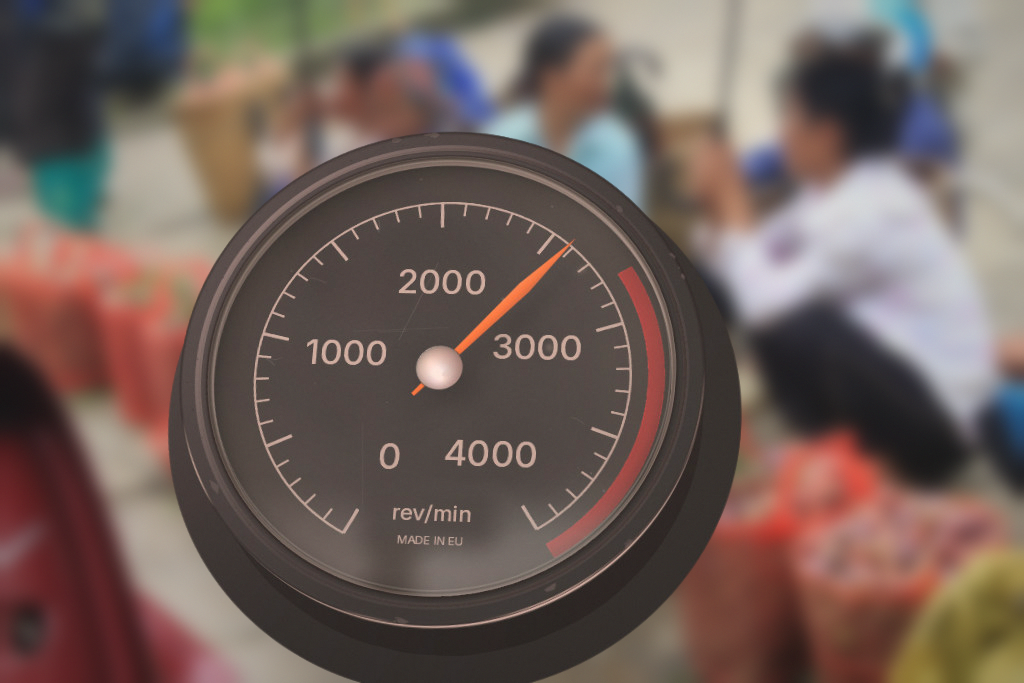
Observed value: 2600 rpm
